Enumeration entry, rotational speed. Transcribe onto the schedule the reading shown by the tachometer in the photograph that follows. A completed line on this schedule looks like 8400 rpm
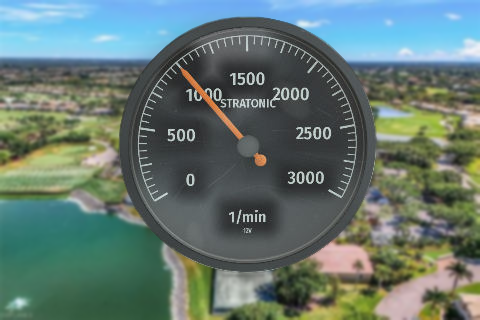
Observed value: 1000 rpm
